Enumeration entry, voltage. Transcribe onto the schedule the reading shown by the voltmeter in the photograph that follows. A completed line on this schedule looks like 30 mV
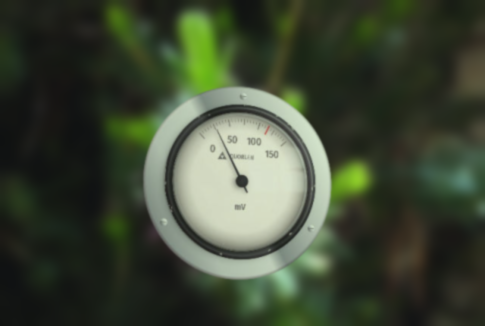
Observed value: 25 mV
